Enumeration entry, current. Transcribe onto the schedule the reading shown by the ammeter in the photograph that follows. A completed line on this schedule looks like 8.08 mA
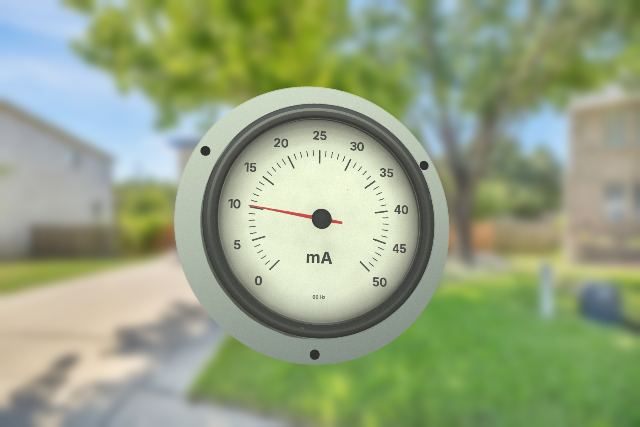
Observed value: 10 mA
